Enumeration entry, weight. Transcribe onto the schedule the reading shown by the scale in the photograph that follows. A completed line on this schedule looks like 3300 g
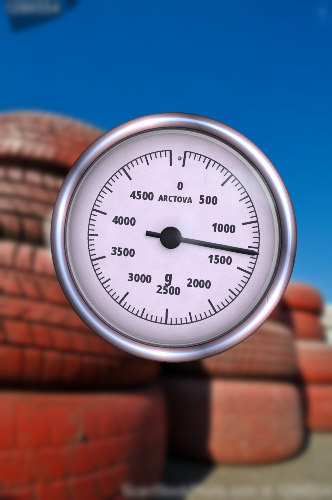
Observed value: 1300 g
